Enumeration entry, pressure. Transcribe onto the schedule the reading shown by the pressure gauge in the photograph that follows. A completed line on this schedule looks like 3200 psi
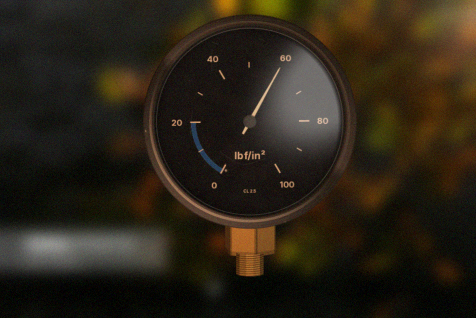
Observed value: 60 psi
